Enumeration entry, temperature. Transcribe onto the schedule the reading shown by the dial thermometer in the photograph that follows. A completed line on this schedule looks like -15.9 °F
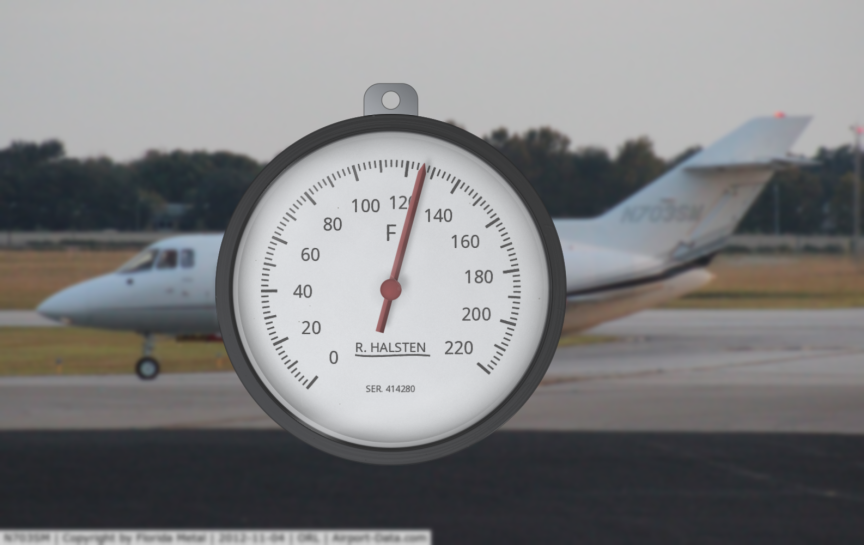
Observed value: 126 °F
